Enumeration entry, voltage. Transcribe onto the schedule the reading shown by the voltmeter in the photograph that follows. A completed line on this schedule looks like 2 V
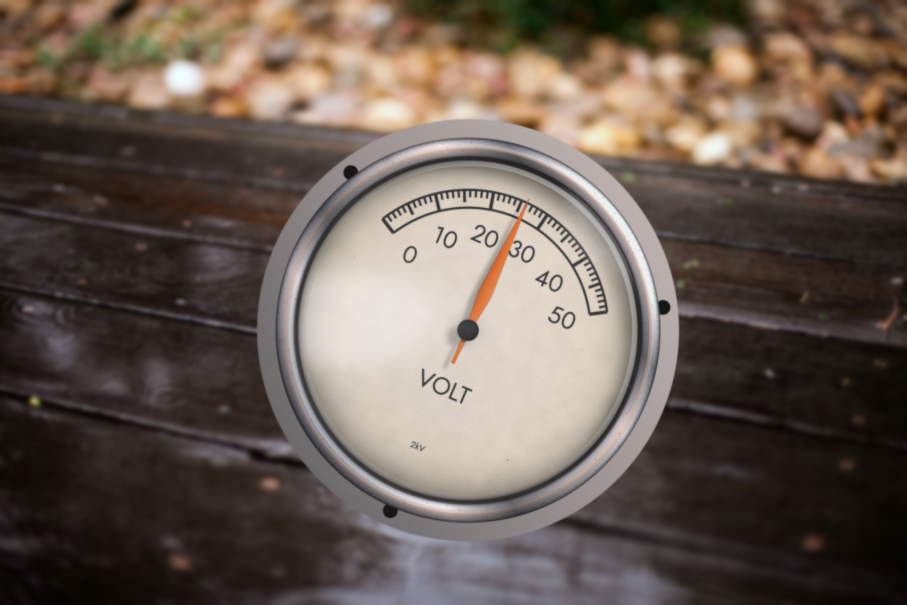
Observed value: 26 V
